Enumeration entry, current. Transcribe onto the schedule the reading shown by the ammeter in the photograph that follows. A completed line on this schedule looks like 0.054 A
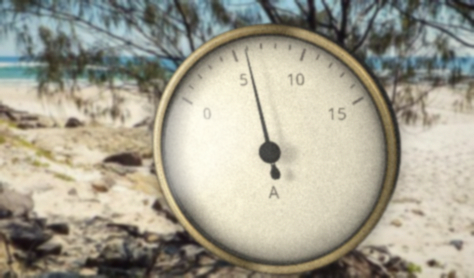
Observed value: 6 A
